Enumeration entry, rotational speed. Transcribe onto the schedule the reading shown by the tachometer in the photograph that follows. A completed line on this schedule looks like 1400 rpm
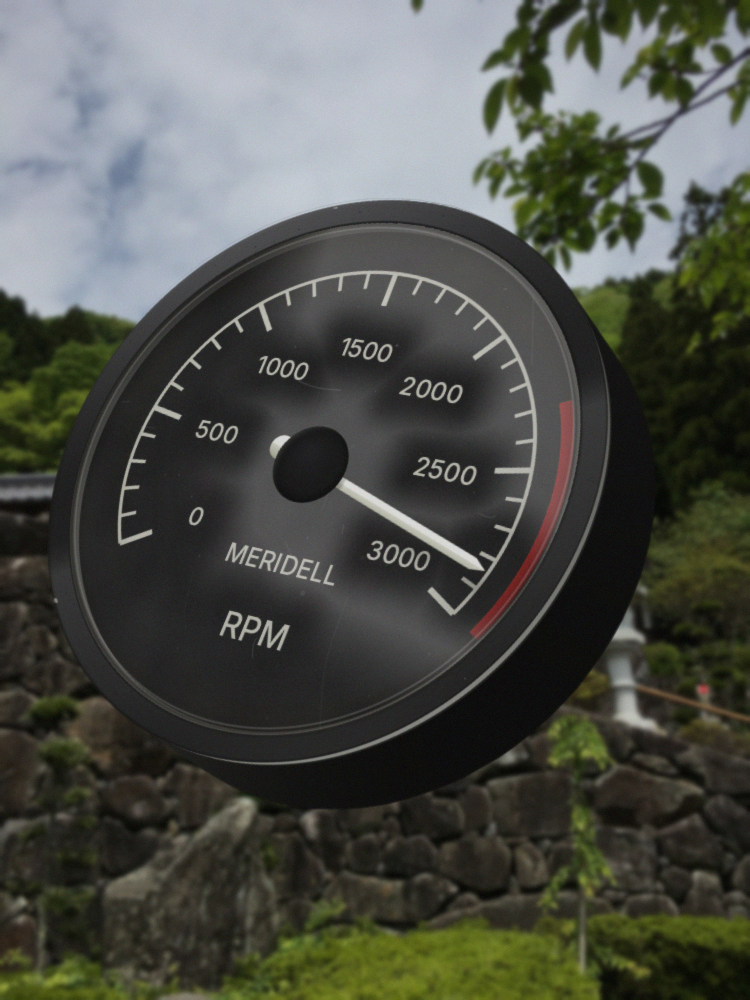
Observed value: 2850 rpm
